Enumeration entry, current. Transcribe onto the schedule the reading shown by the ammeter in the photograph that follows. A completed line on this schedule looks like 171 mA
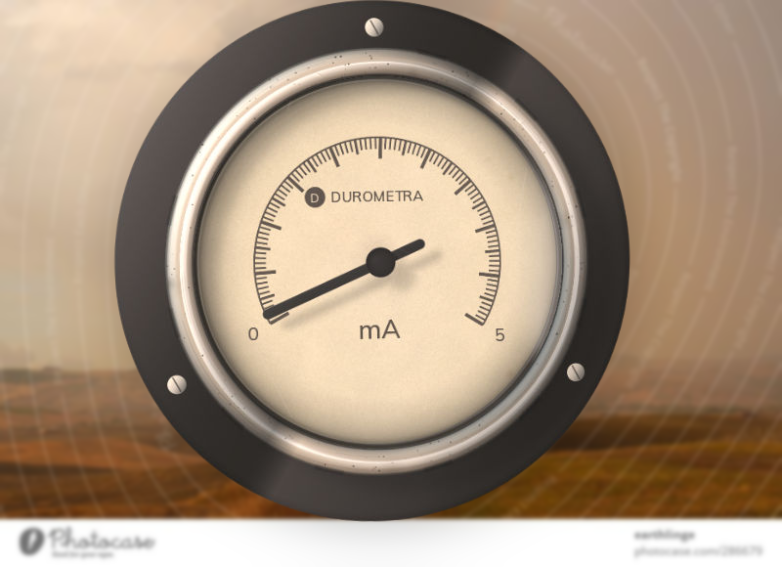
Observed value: 0.1 mA
